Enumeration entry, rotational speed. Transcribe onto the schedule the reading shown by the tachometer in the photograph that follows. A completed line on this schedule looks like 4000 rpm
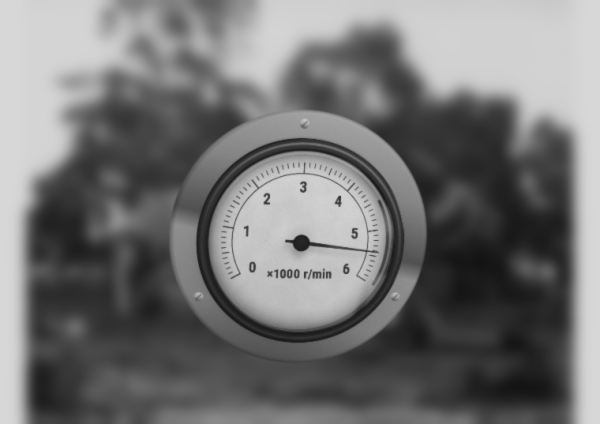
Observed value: 5400 rpm
